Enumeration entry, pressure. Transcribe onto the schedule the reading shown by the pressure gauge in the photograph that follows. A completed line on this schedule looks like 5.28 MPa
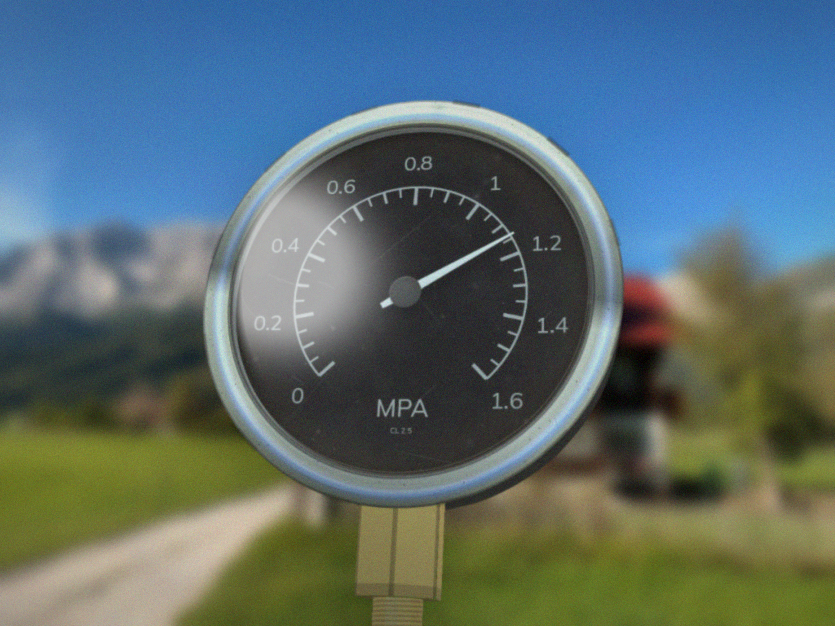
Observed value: 1.15 MPa
